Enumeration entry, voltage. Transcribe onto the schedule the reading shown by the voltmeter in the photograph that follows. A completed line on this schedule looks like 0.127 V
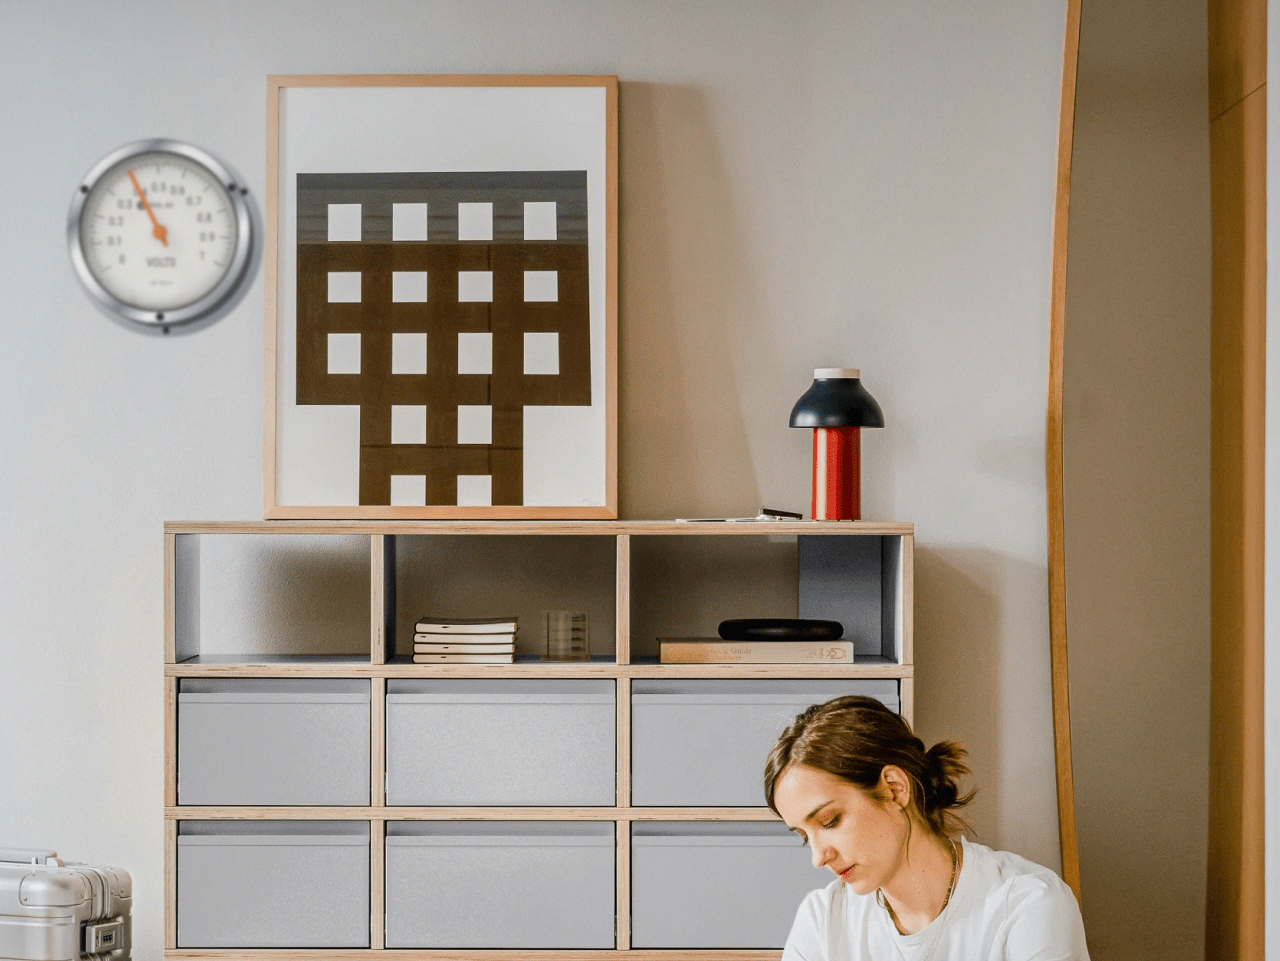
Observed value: 0.4 V
